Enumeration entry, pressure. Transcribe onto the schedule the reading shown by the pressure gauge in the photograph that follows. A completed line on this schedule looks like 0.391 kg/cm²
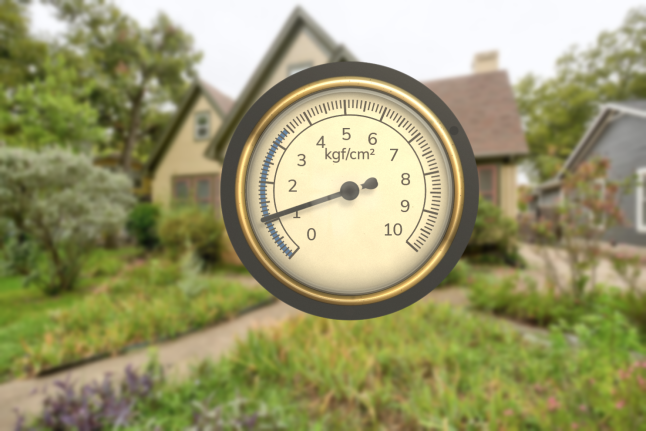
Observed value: 1.1 kg/cm²
